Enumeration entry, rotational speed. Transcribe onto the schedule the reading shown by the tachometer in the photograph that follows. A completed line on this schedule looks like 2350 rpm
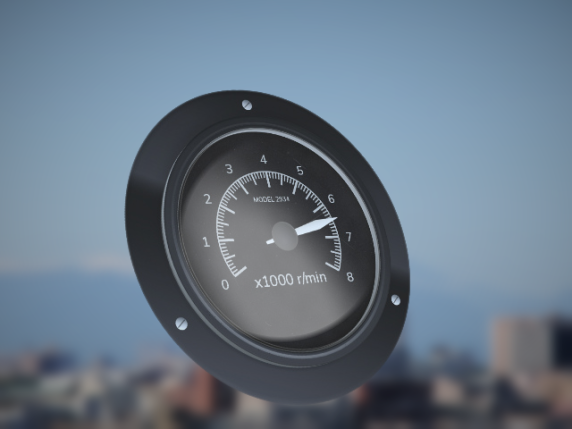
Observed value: 6500 rpm
